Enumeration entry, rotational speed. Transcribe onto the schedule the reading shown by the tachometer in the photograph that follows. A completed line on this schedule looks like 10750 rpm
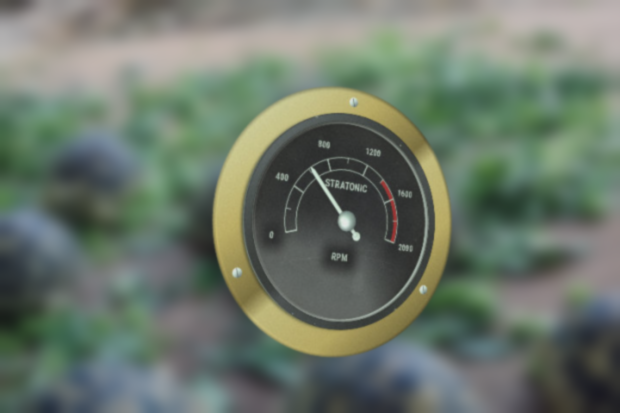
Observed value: 600 rpm
